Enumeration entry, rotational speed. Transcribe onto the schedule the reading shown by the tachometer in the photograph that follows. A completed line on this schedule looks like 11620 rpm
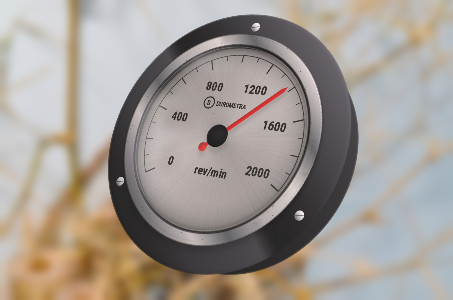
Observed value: 1400 rpm
